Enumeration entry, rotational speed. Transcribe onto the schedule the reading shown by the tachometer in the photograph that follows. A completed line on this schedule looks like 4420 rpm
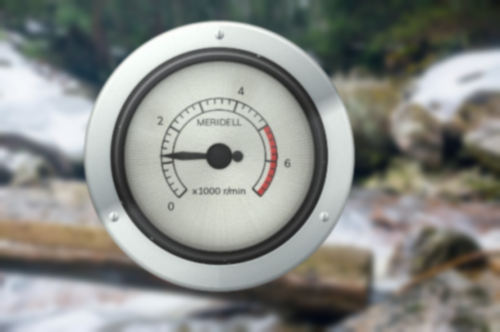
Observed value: 1200 rpm
